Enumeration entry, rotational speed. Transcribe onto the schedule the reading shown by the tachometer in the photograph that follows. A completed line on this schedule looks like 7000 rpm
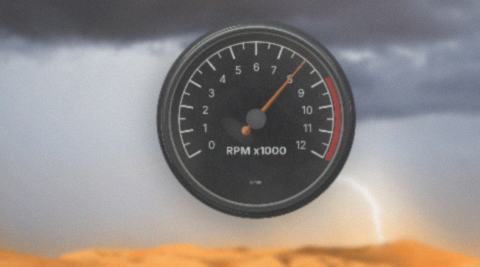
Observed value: 8000 rpm
